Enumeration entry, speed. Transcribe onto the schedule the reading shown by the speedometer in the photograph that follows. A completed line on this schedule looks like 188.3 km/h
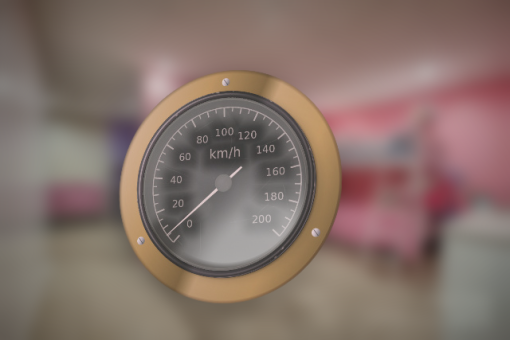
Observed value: 5 km/h
